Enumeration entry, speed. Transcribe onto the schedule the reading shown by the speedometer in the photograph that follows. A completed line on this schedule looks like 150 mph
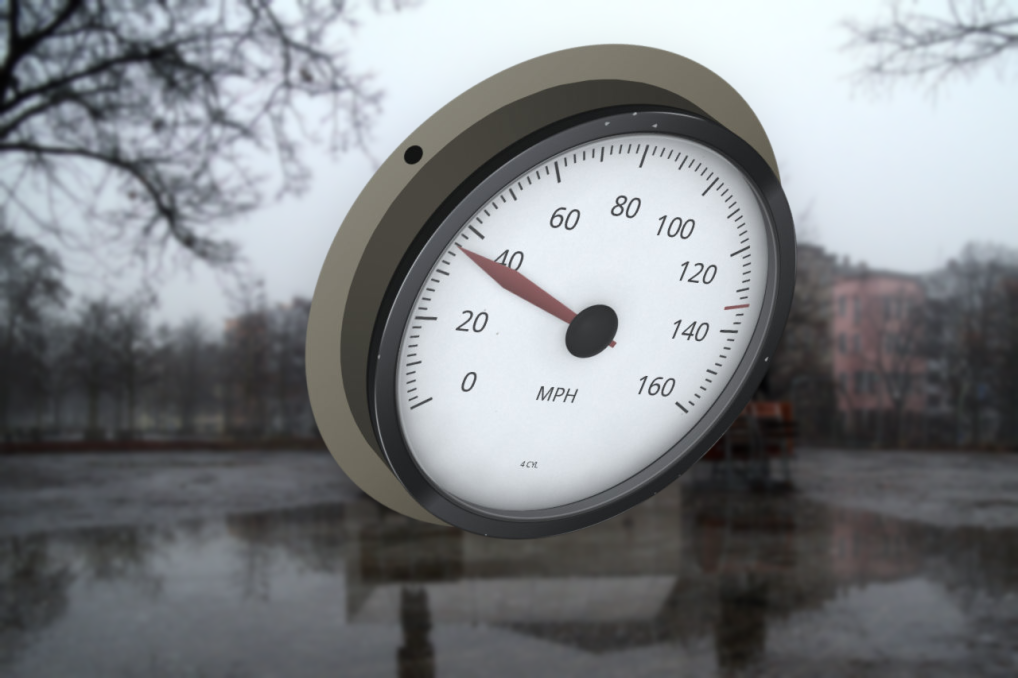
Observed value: 36 mph
